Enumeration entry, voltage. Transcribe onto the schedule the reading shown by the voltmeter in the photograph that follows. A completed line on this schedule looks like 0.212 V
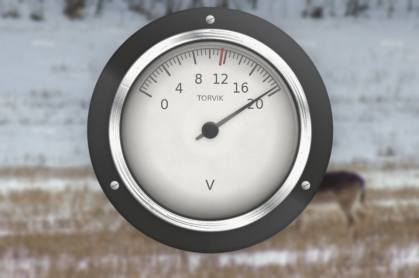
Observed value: 19.5 V
